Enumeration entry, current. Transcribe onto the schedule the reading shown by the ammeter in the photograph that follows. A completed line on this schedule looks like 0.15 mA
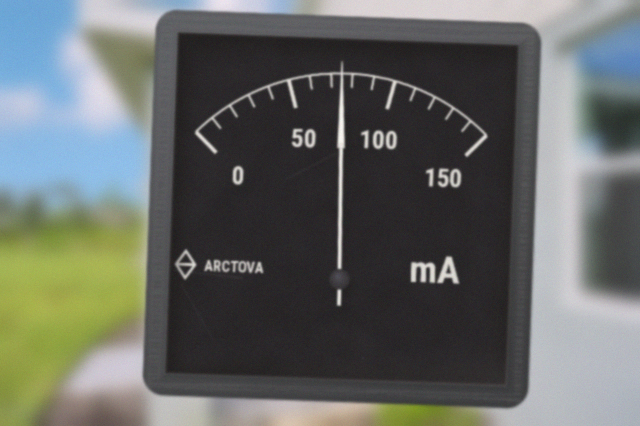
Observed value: 75 mA
